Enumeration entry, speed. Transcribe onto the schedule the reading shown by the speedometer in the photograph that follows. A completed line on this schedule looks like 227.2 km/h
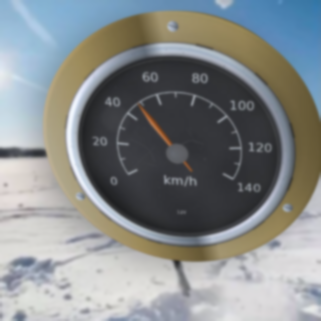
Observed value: 50 km/h
